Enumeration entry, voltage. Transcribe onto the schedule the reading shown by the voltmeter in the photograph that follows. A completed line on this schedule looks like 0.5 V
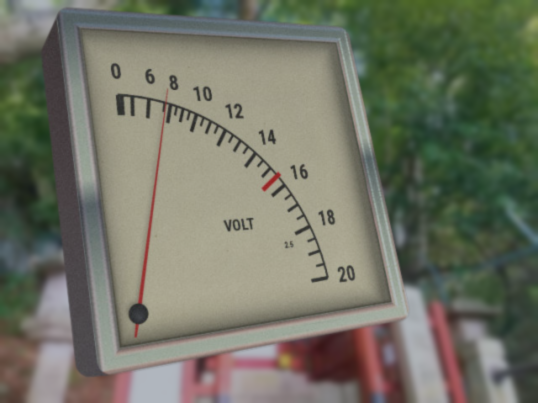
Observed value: 7.5 V
